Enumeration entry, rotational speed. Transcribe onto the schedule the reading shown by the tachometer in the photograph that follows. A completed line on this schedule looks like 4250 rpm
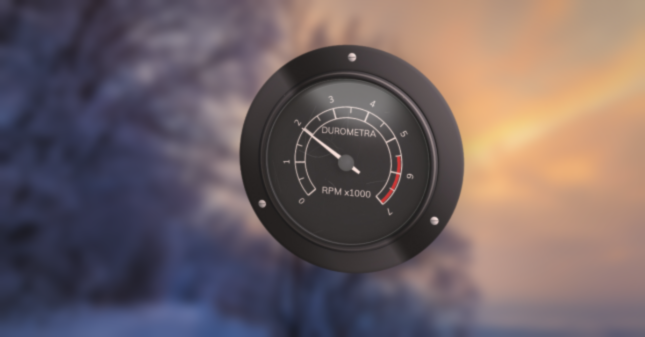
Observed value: 2000 rpm
